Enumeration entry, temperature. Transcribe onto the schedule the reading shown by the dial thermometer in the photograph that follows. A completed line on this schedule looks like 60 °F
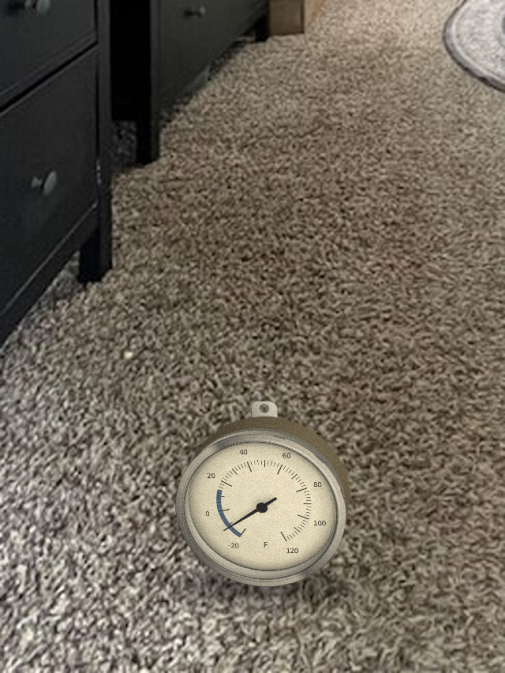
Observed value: -10 °F
